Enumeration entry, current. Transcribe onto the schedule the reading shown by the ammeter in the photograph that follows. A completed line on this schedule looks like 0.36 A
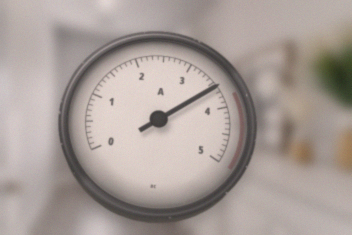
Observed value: 3.6 A
